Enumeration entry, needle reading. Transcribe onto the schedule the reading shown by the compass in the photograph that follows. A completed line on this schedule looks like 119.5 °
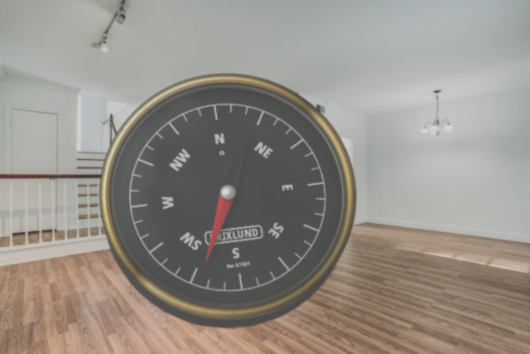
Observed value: 205 °
